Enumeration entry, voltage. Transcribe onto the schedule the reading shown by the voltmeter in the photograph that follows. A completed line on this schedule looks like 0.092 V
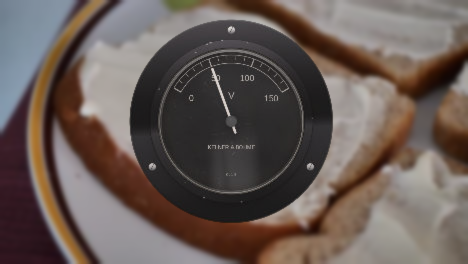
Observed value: 50 V
